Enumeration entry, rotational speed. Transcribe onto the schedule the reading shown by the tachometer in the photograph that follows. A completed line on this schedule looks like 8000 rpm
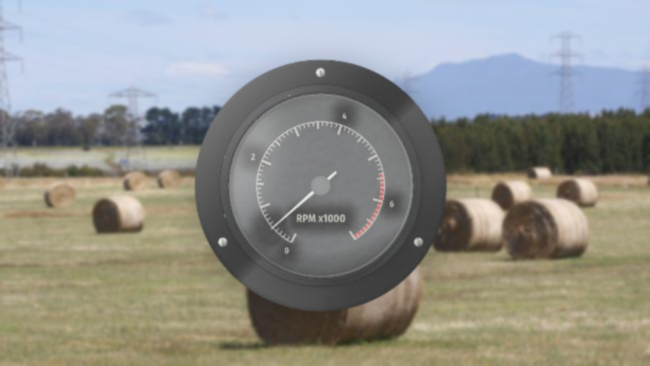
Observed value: 500 rpm
